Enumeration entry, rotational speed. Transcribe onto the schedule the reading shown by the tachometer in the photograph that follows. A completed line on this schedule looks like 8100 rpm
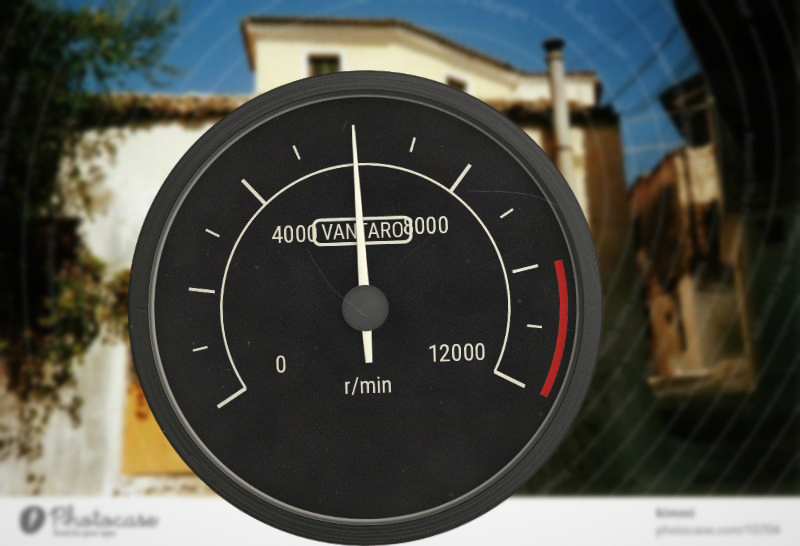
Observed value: 6000 rpm
